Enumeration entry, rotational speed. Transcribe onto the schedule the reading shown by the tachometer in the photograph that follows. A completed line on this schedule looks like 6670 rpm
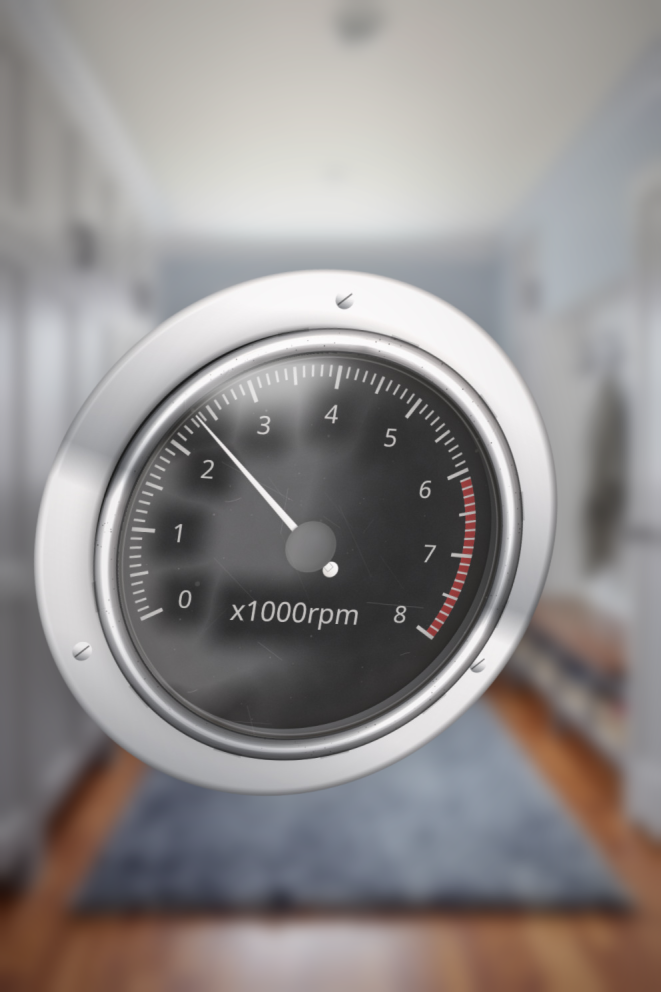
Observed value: 2350 rpm
